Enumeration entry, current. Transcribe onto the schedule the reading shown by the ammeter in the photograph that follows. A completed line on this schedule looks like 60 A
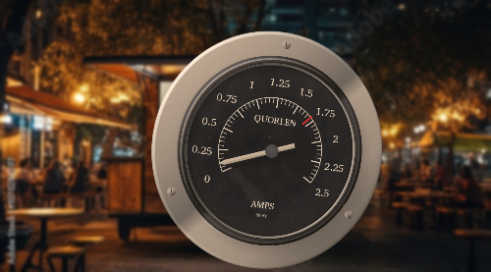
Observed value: 0.1 A
